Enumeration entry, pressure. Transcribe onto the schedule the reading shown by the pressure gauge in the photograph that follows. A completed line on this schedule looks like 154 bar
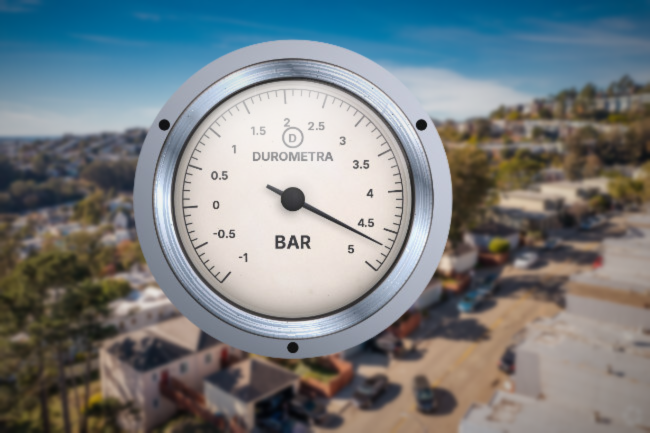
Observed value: 4.7 bar
